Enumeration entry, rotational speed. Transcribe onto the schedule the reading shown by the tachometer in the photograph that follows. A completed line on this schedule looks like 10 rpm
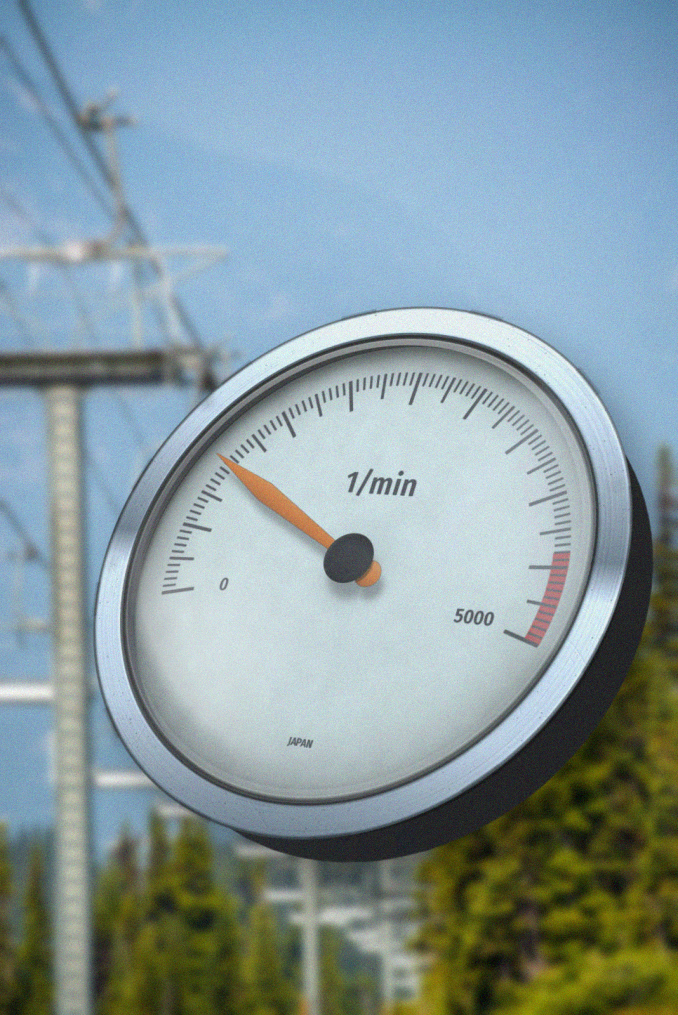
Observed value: 1000 rpm
